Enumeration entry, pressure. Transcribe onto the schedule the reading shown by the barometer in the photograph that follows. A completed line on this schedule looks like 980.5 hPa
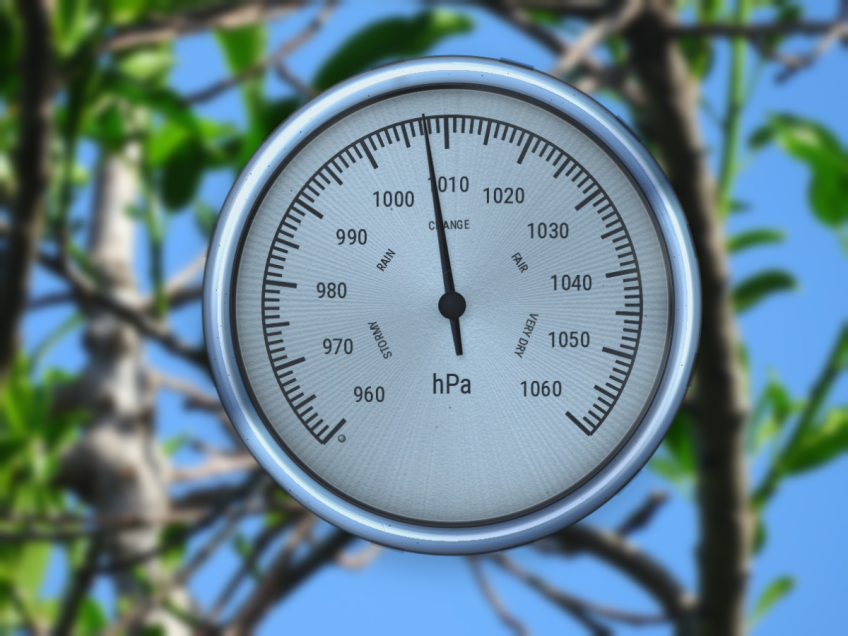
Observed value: 1007.5 hPa
